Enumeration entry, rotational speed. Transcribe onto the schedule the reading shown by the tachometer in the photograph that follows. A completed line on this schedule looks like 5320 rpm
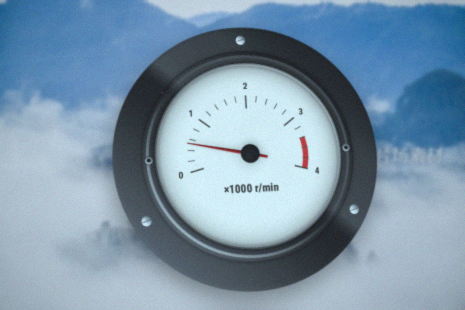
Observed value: 500 rpm
